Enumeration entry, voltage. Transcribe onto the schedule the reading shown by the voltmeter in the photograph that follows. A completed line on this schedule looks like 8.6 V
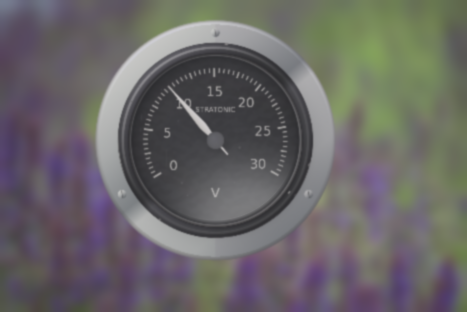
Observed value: 10 V
